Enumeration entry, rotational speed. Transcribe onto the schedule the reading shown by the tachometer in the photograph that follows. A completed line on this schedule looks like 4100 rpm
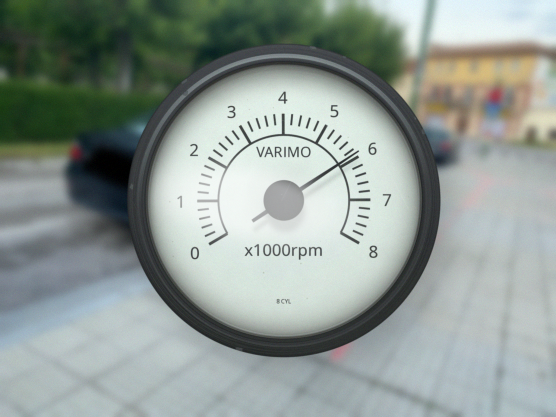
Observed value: 5900 rpm
